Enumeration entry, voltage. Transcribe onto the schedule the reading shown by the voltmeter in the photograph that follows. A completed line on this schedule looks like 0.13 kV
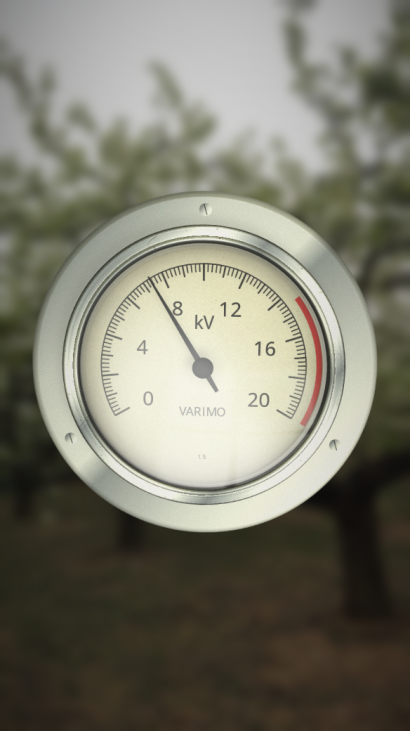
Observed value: 7.4 kV
